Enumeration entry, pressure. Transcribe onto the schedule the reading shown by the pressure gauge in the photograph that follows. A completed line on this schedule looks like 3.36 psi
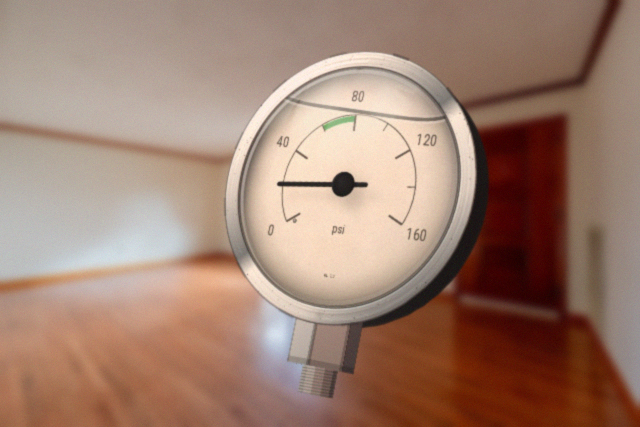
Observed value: 20 psi
